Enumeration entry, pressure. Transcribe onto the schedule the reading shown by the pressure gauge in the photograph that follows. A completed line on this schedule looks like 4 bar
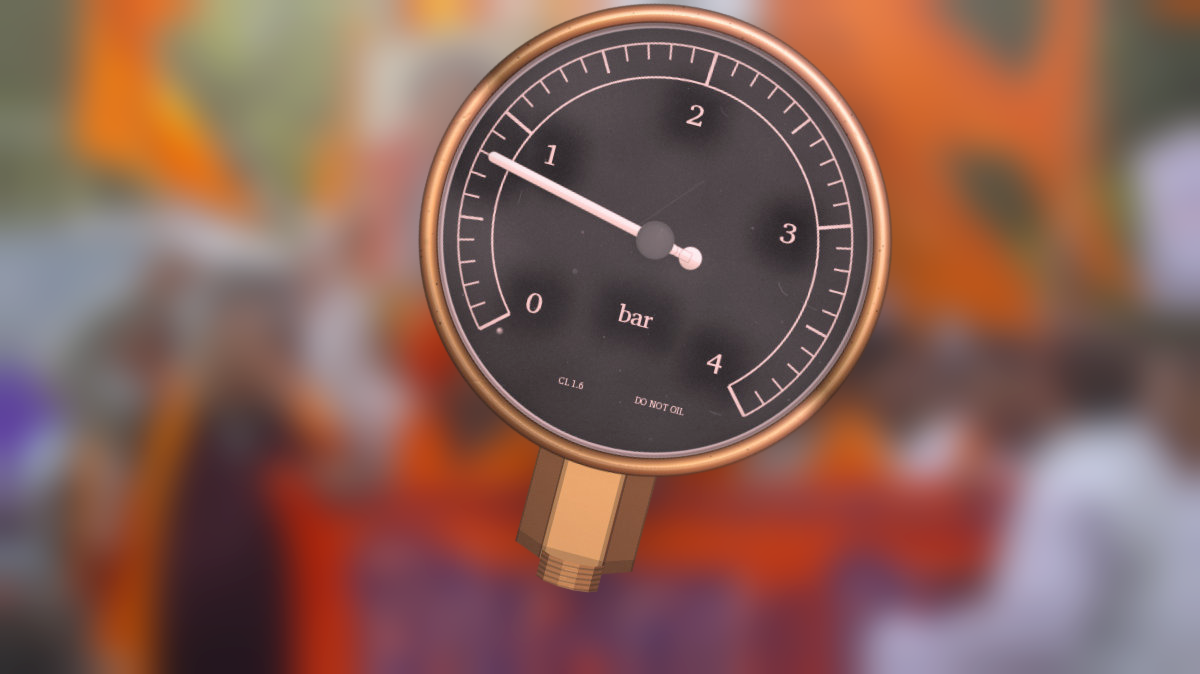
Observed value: 0.8 bar
